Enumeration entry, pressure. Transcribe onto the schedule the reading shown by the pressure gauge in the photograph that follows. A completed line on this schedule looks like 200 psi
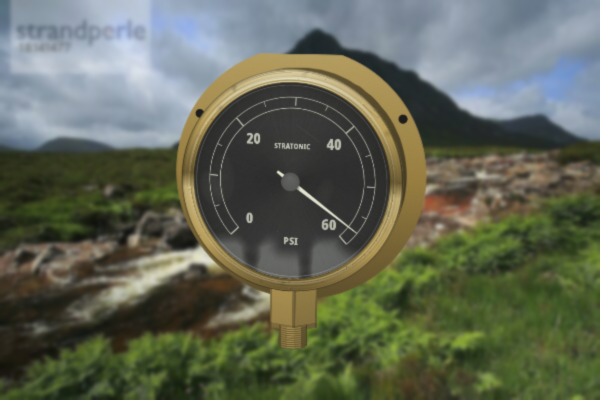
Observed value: 57.5 psi
